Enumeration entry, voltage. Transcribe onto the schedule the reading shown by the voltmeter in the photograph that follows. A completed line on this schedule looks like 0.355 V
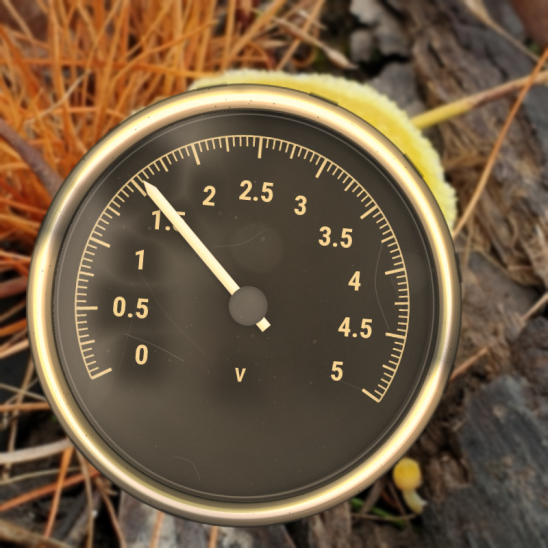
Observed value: 1.55 V
